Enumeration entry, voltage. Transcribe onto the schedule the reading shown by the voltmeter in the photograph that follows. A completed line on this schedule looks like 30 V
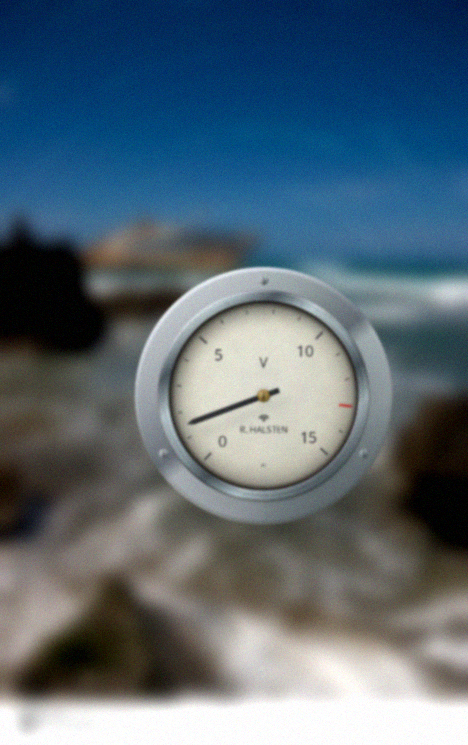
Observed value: 1.5 V
